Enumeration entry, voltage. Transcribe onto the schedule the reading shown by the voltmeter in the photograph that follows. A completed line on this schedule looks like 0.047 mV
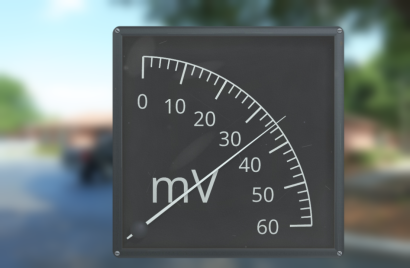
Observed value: 35 mV
